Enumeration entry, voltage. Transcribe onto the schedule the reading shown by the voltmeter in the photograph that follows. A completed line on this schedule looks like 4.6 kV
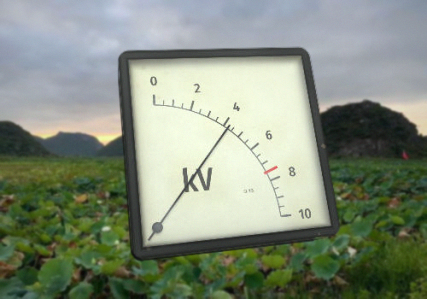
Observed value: 4.25 kV
